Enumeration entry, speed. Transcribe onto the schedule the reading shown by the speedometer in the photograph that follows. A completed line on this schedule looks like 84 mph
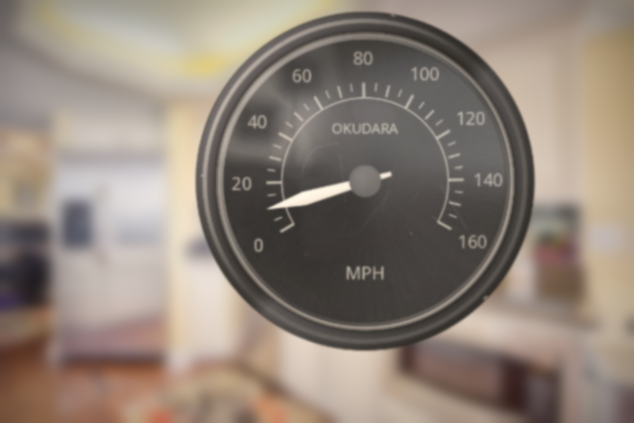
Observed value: 10 mph
